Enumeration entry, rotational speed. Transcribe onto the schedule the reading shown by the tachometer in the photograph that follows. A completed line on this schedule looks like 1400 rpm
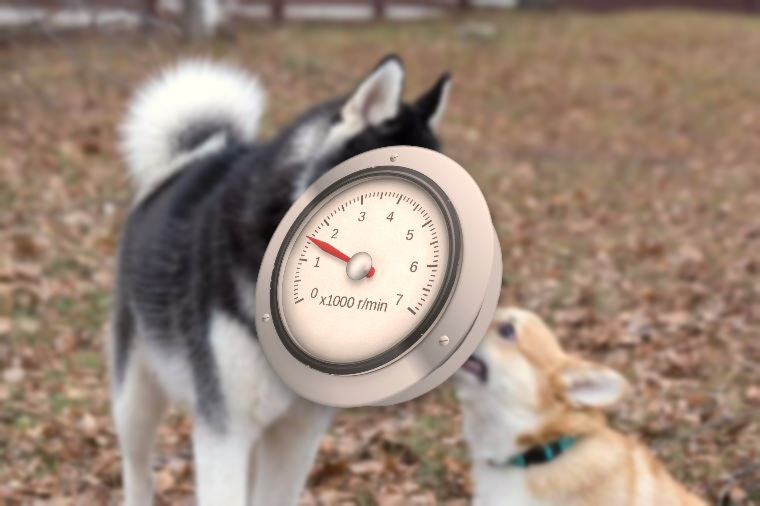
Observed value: 1500 rpm
